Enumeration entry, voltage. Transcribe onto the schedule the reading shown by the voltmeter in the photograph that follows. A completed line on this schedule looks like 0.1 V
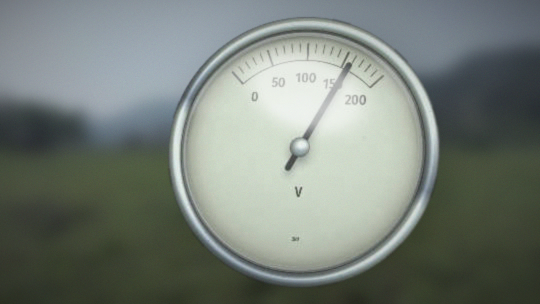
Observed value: 160 V
